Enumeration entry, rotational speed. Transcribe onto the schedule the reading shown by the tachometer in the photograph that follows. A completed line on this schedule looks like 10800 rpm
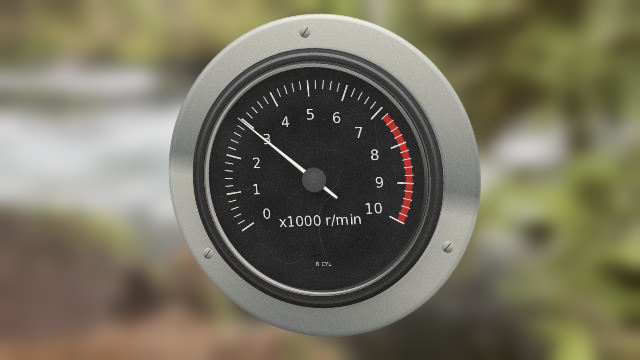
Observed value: 3000 rpm
